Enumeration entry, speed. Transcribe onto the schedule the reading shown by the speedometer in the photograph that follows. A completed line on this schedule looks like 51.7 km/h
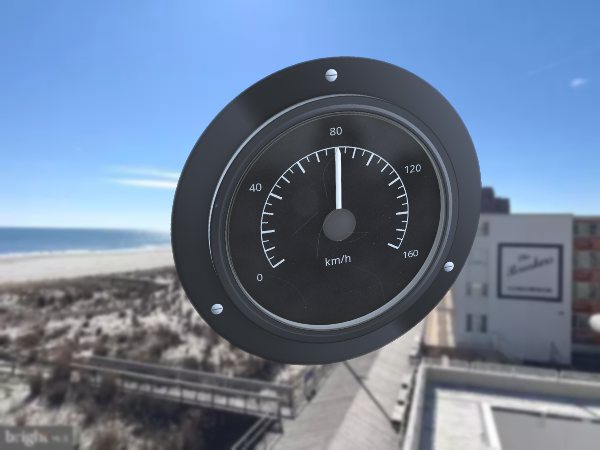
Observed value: 80 km/h
